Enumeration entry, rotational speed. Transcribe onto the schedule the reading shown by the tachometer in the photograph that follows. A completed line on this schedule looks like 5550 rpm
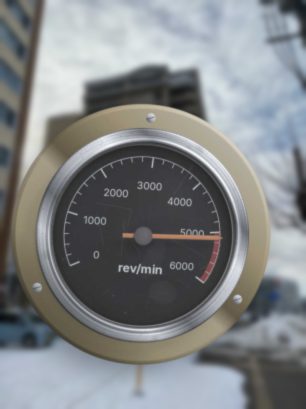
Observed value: 5100 rpm
